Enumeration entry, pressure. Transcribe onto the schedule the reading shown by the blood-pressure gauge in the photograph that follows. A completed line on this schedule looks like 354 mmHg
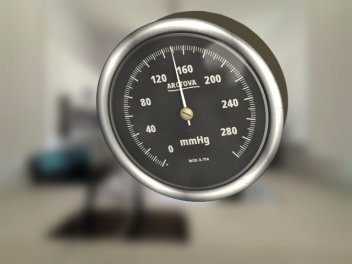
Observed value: 150 mmHg
